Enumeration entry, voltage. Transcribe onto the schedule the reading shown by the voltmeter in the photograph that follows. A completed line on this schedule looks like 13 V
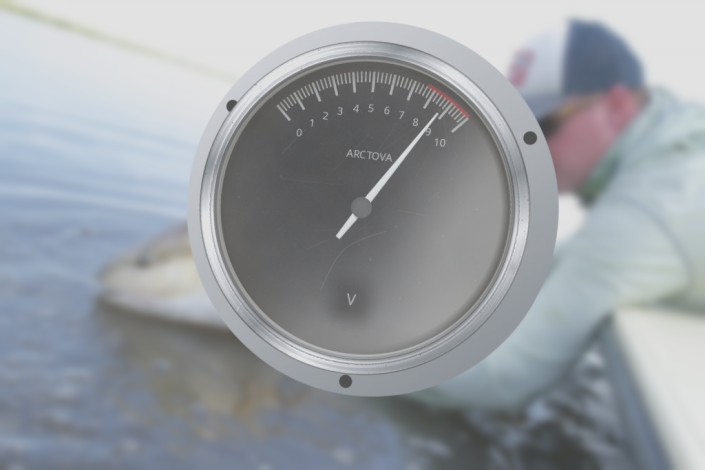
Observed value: 8.8 V
